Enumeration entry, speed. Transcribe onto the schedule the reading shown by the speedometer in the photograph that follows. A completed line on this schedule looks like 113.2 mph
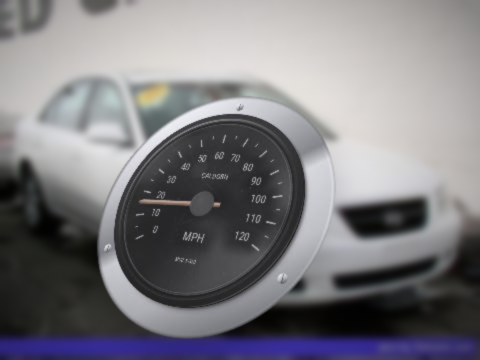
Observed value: 15 mph
